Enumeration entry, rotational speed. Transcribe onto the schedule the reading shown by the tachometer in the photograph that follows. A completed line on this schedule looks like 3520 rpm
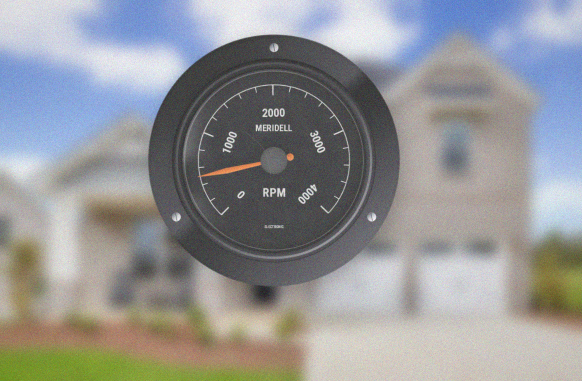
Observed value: 500 rpm
